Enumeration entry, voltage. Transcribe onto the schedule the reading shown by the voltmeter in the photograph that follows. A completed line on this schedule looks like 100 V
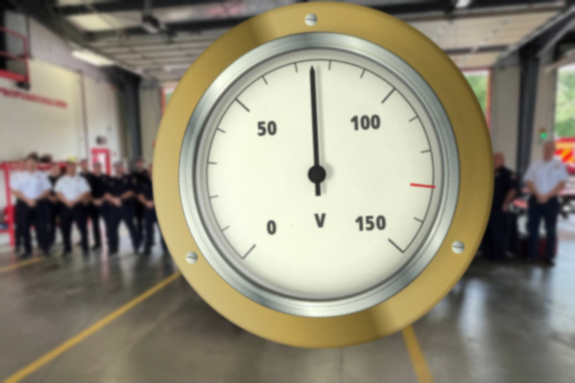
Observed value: 75 V
